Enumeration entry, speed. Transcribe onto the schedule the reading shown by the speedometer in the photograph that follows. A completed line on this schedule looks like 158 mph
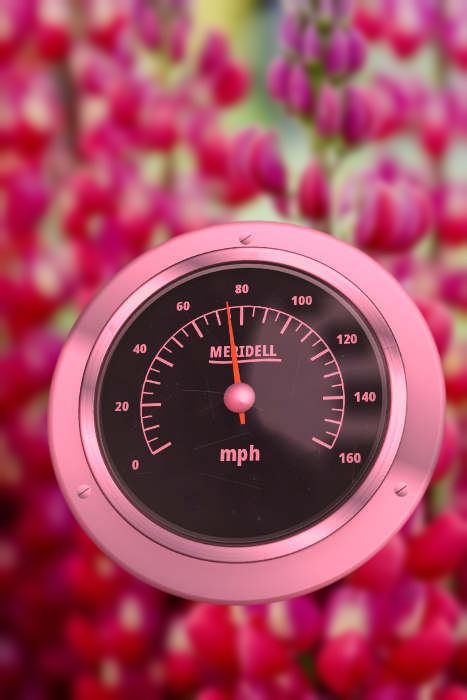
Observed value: 75 mph
